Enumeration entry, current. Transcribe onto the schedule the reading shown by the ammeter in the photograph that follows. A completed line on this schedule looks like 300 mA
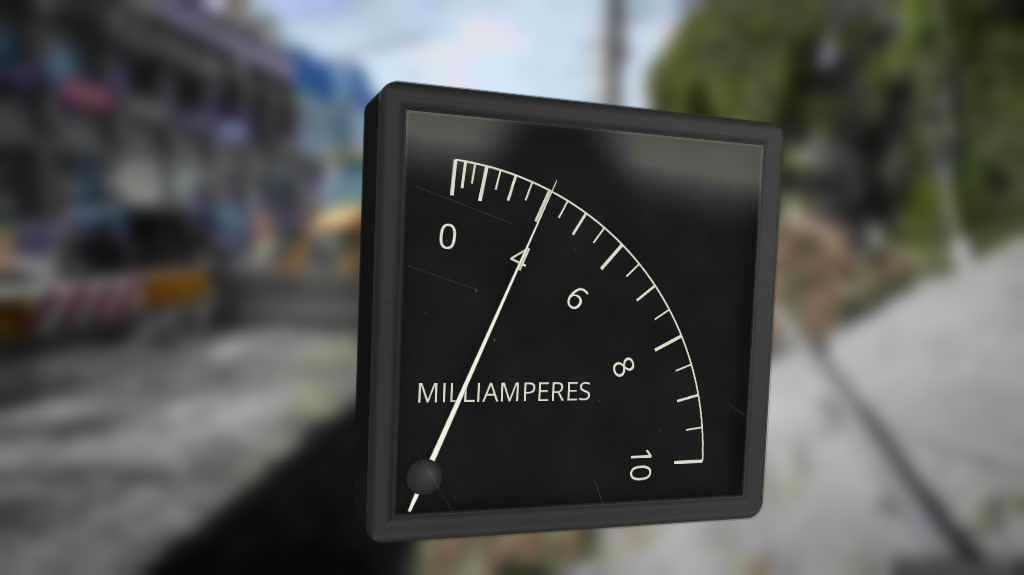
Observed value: 4 mA
